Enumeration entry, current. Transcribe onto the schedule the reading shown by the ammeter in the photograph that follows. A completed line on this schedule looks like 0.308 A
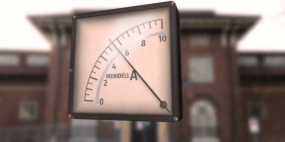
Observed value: 5.5 A
